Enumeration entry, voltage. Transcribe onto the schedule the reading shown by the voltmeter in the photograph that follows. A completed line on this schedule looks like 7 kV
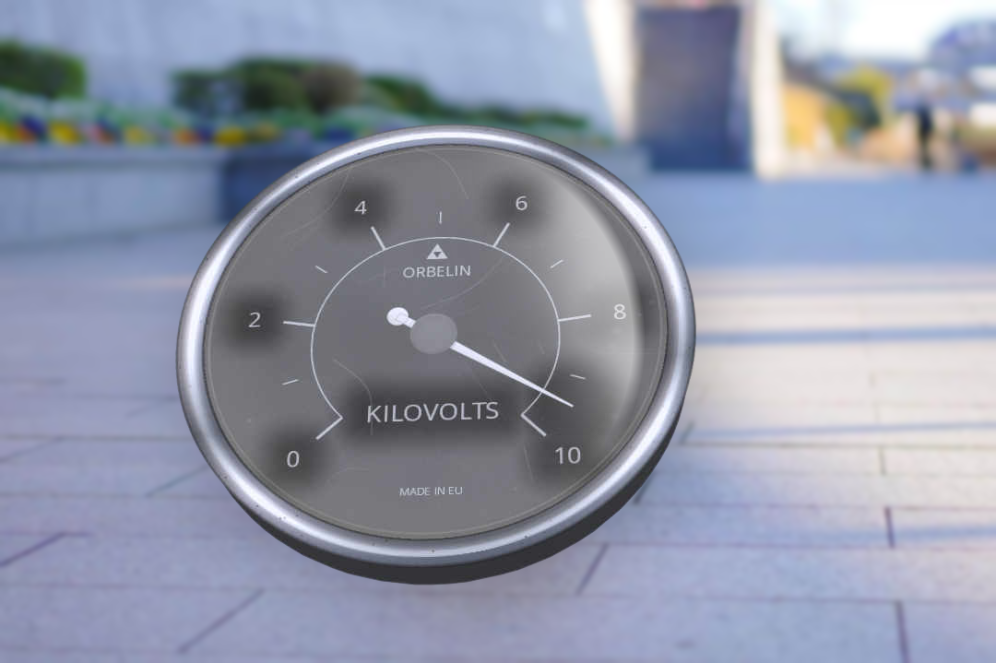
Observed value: 9.5 kV
